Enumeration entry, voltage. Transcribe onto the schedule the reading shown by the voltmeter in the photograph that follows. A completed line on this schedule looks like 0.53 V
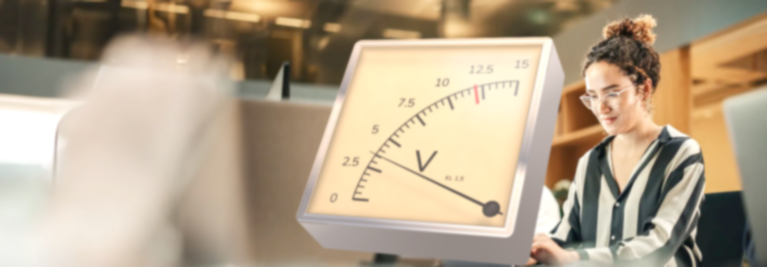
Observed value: 3.5 V
